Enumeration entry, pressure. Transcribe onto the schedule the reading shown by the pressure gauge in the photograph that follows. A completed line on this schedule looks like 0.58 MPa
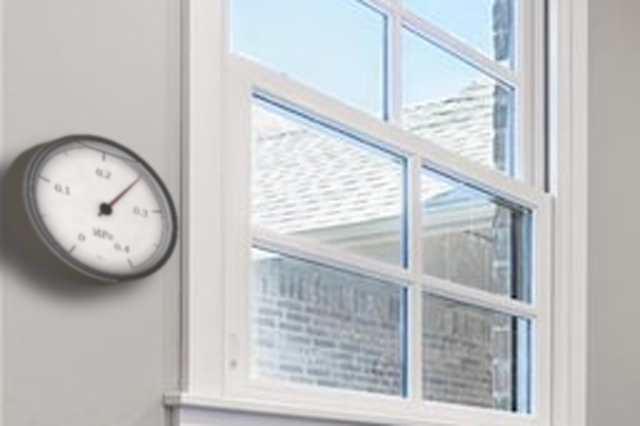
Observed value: 0.25 MPa
